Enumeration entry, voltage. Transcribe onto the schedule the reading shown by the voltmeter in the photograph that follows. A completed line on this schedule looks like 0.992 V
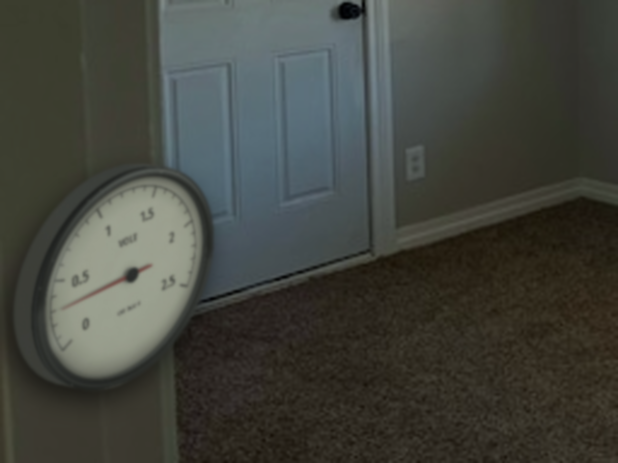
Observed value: 0.3 V
